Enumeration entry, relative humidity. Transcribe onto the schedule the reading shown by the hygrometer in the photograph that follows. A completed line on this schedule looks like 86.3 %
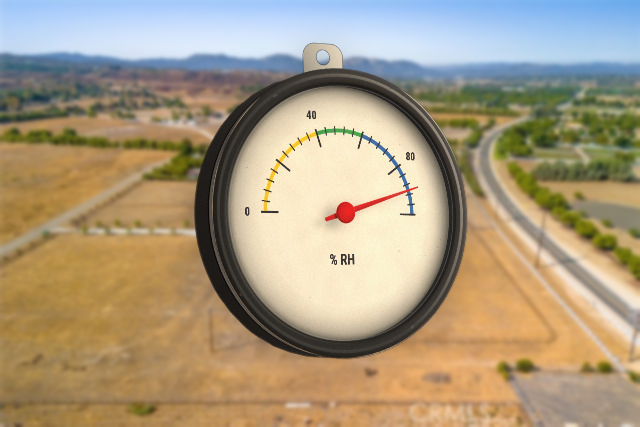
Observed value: 90 %
